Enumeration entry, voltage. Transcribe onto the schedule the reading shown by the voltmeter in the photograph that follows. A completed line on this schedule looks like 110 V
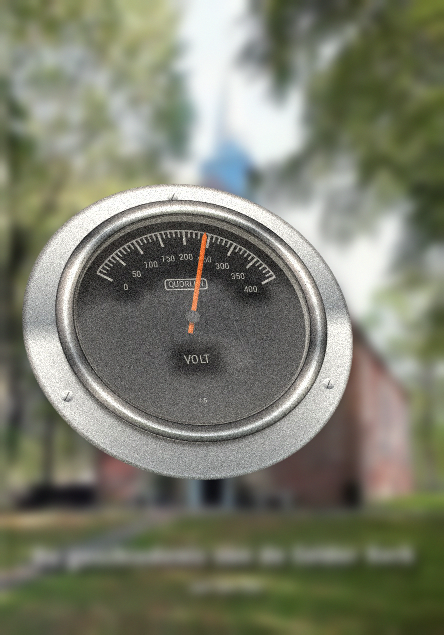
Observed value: 240 V
